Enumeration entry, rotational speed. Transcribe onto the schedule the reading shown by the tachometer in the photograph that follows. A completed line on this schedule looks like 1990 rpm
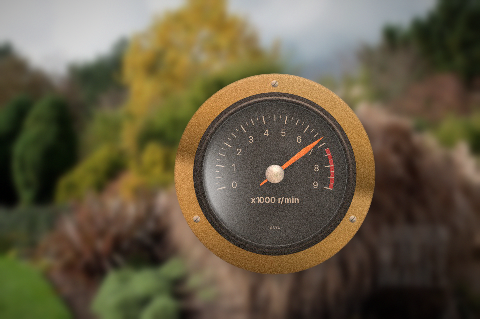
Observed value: 6750 rpm
